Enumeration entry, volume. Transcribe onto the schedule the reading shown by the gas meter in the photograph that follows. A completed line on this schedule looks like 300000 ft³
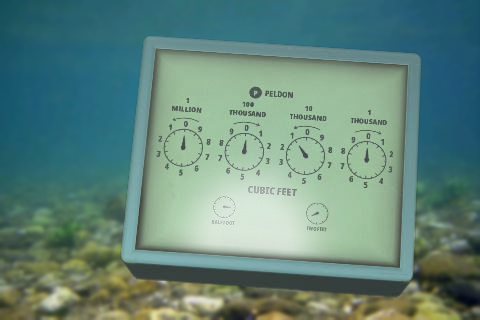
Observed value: 1000 ft³
